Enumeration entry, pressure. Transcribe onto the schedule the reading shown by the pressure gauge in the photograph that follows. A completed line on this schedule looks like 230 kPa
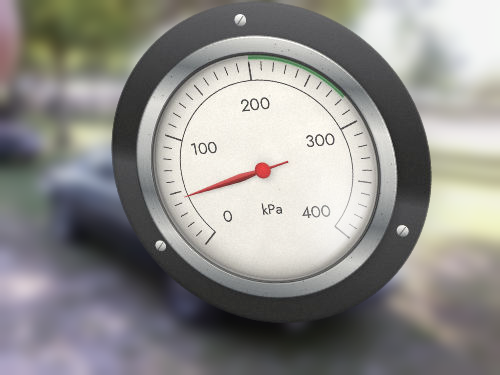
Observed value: 45 kPa
